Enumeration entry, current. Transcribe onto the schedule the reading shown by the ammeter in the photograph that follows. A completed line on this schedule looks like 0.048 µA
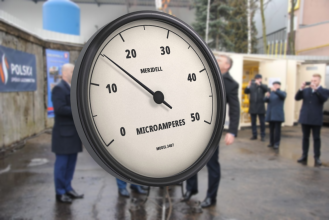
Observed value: 15 µA
